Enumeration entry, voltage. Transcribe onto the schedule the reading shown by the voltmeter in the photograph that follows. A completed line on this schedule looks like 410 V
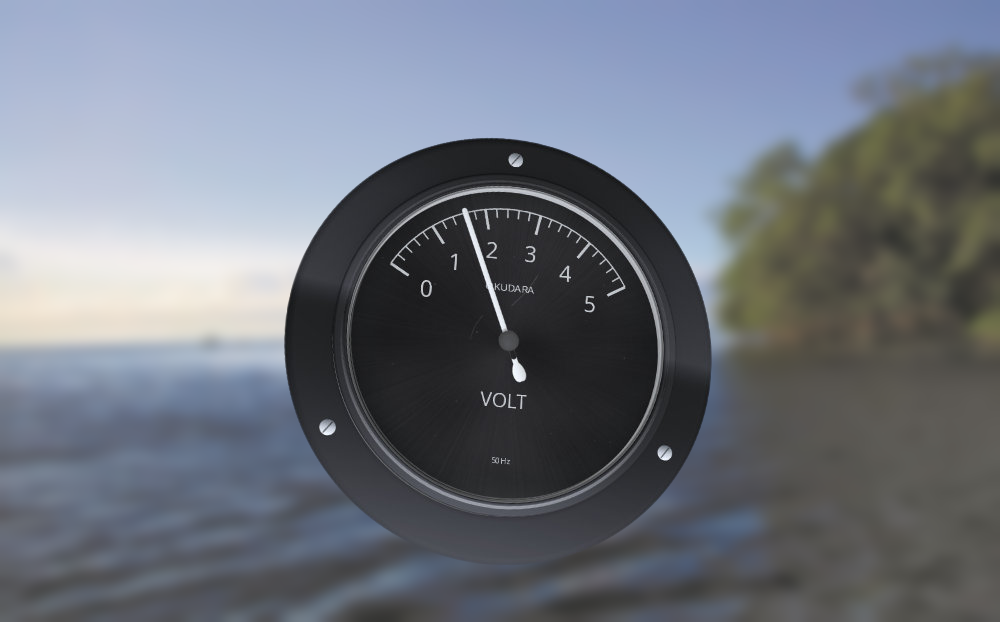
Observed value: 1.6 V
